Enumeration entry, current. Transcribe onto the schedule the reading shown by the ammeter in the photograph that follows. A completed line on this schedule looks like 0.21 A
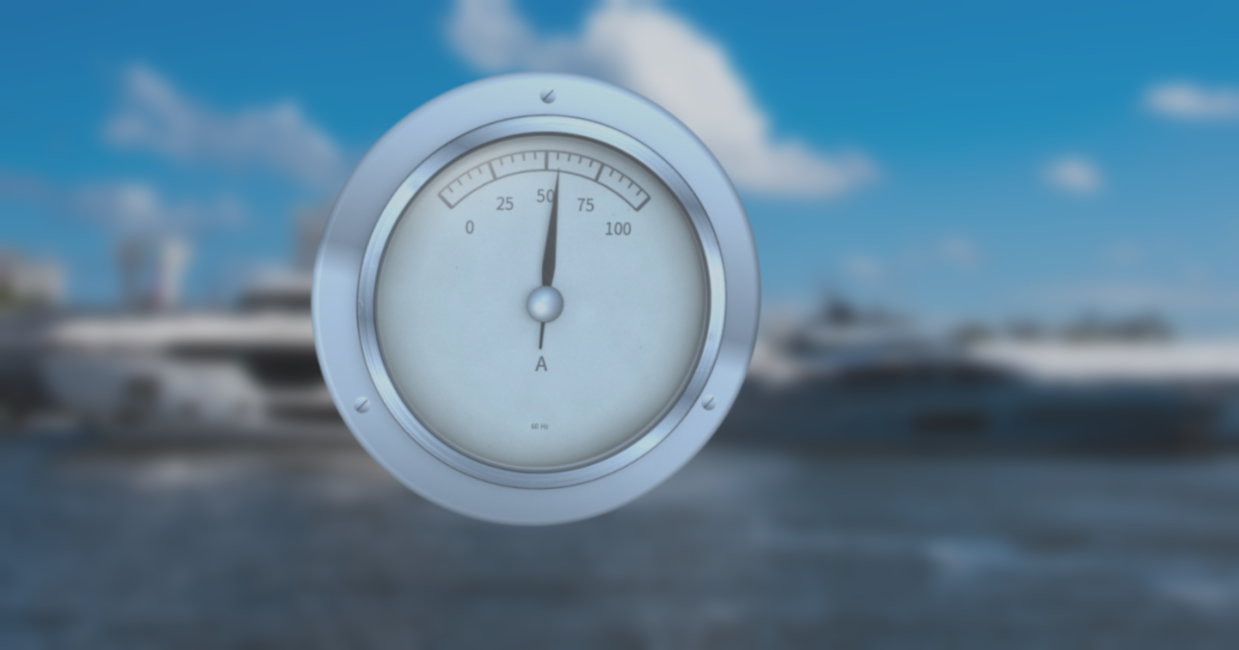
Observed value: 55 A
